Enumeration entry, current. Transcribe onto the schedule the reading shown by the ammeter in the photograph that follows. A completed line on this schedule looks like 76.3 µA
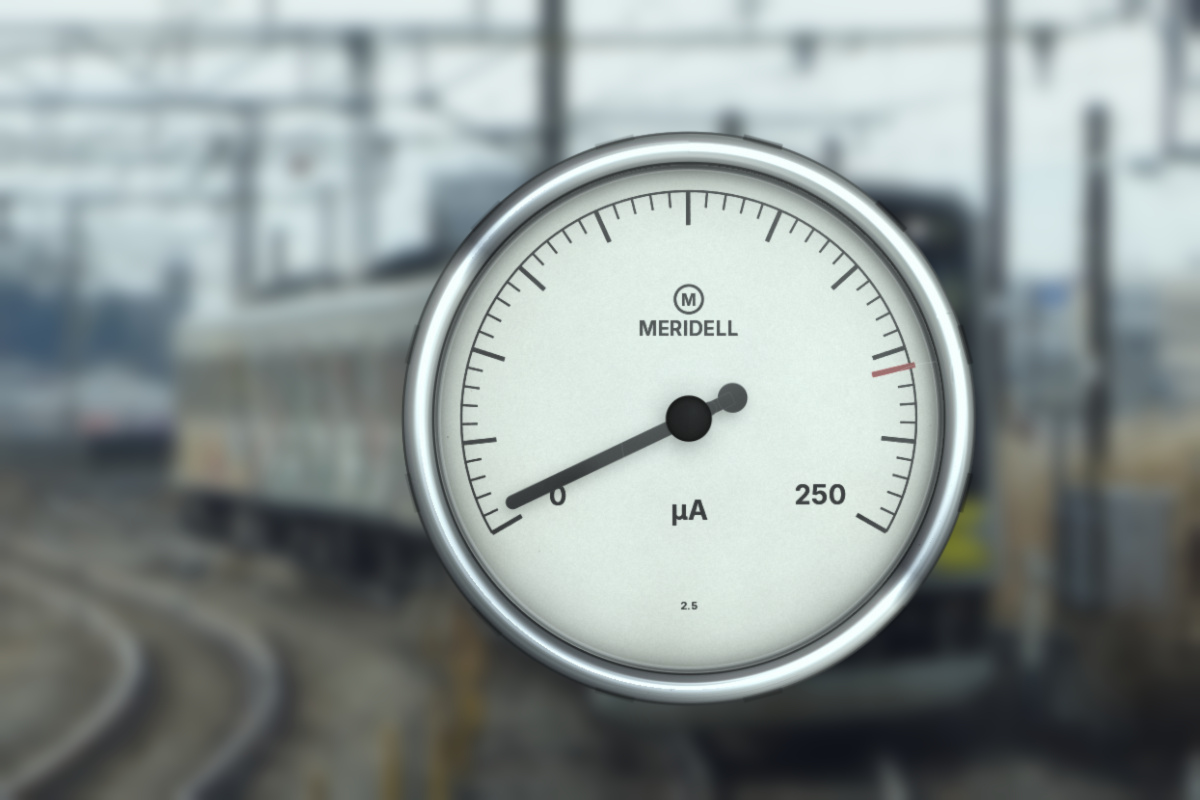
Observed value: 5 µA
